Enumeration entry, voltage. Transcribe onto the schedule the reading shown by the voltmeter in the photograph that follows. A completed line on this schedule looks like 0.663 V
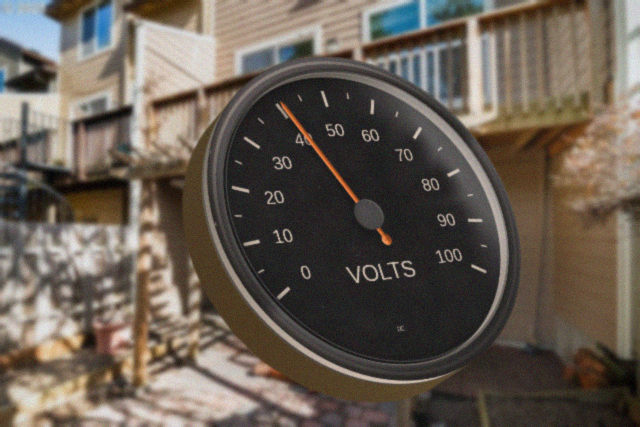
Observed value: 40 V
